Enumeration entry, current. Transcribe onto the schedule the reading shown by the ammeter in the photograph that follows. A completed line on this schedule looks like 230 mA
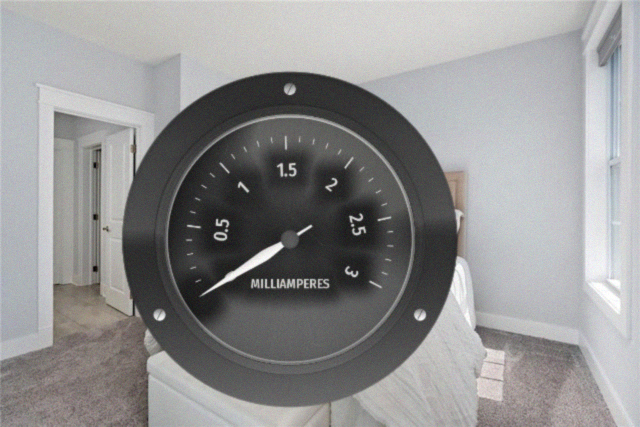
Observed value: 0 mA
